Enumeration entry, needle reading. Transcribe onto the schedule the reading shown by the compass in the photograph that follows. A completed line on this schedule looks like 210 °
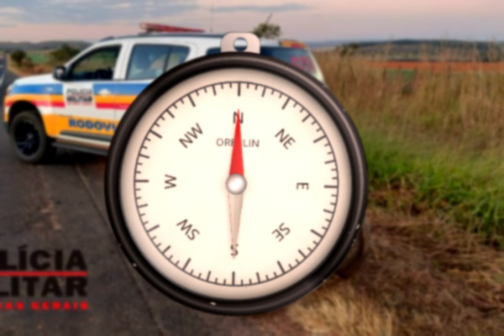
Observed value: 0 °
